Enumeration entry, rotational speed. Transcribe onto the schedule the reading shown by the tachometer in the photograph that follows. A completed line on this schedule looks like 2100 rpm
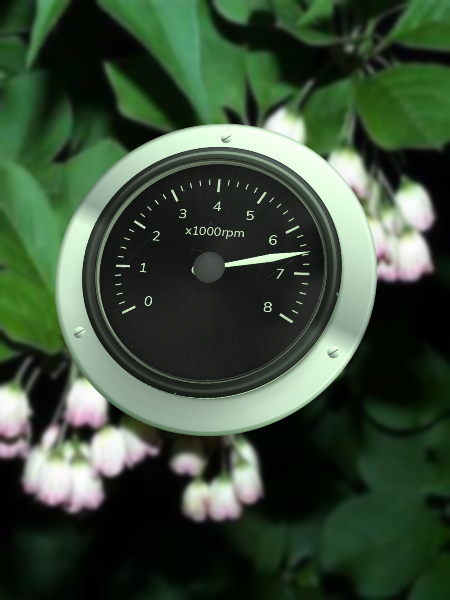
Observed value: 6600 rpm
